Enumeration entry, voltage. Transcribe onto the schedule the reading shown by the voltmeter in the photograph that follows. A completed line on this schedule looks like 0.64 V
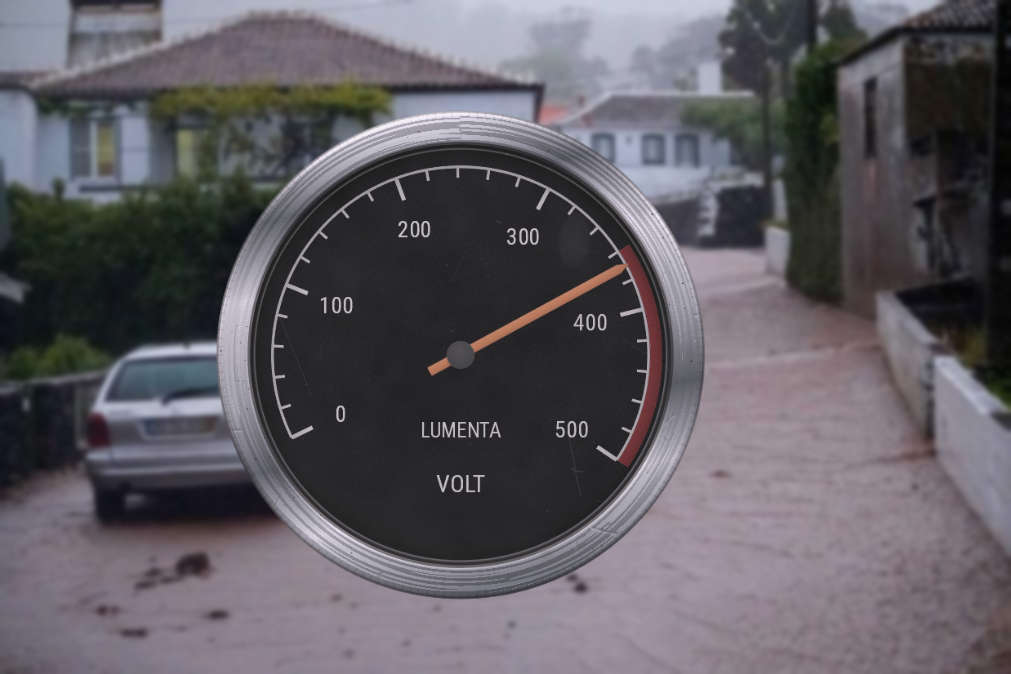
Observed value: 370 V
